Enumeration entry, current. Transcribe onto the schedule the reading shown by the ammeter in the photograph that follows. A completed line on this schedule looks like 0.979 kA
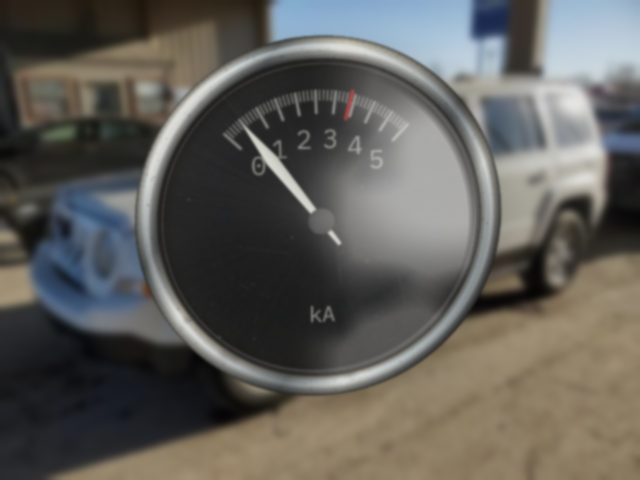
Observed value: 0.5 kA
